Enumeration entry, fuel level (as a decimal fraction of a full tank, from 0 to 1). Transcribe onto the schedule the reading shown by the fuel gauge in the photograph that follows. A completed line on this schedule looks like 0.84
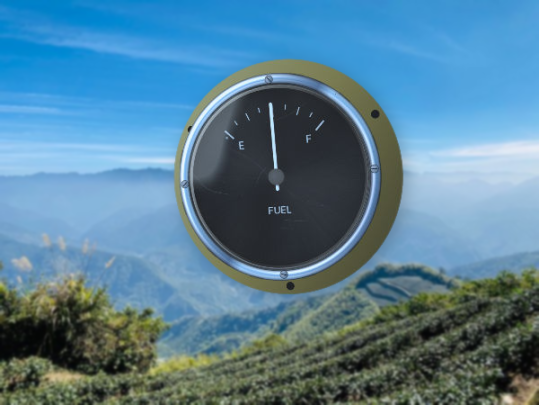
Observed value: 0.5
